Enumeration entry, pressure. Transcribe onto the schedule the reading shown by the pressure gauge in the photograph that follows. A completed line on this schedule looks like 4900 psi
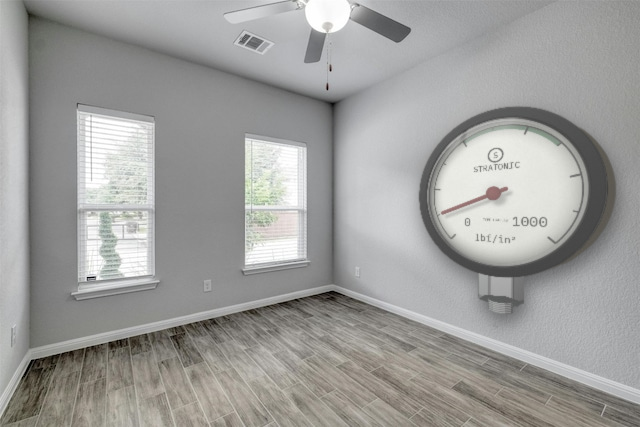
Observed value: 100 psi
